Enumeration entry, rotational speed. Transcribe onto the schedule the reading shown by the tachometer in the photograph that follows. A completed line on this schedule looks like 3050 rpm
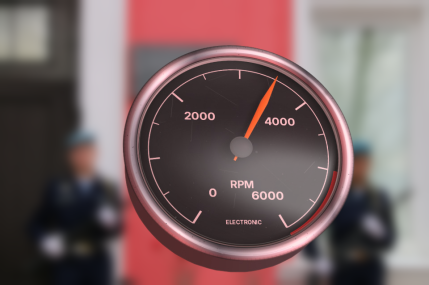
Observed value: 3500 rpm
